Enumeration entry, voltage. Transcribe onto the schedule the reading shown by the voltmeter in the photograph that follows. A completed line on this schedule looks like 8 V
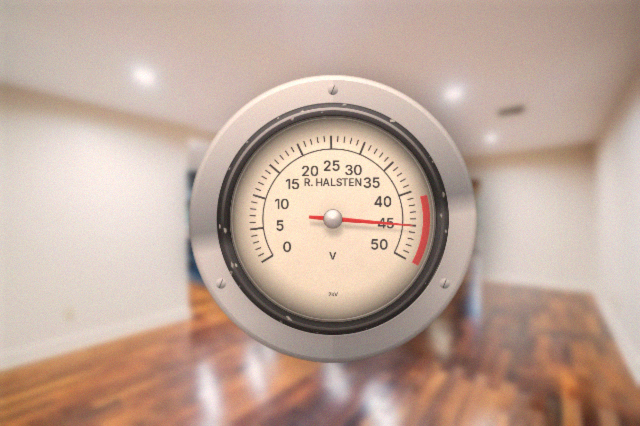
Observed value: 45 V
